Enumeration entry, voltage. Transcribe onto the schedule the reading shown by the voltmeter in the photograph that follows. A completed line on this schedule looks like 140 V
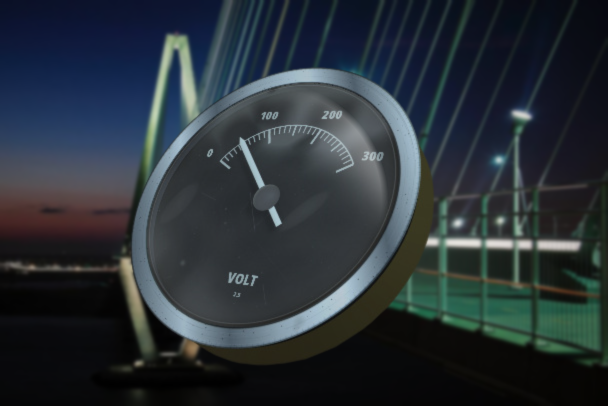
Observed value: 50 V
